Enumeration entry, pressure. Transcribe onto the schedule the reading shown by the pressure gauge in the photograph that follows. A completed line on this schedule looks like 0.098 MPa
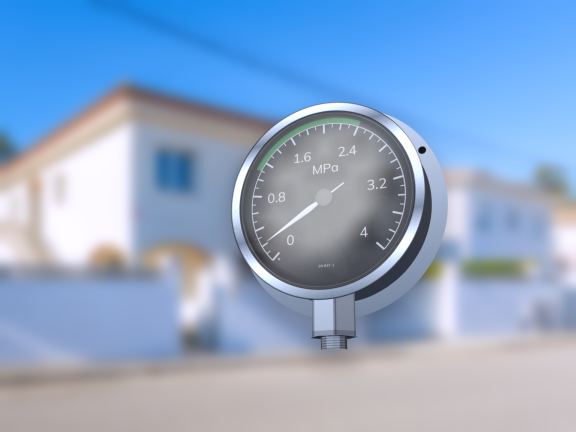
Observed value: 0.2 MPa
